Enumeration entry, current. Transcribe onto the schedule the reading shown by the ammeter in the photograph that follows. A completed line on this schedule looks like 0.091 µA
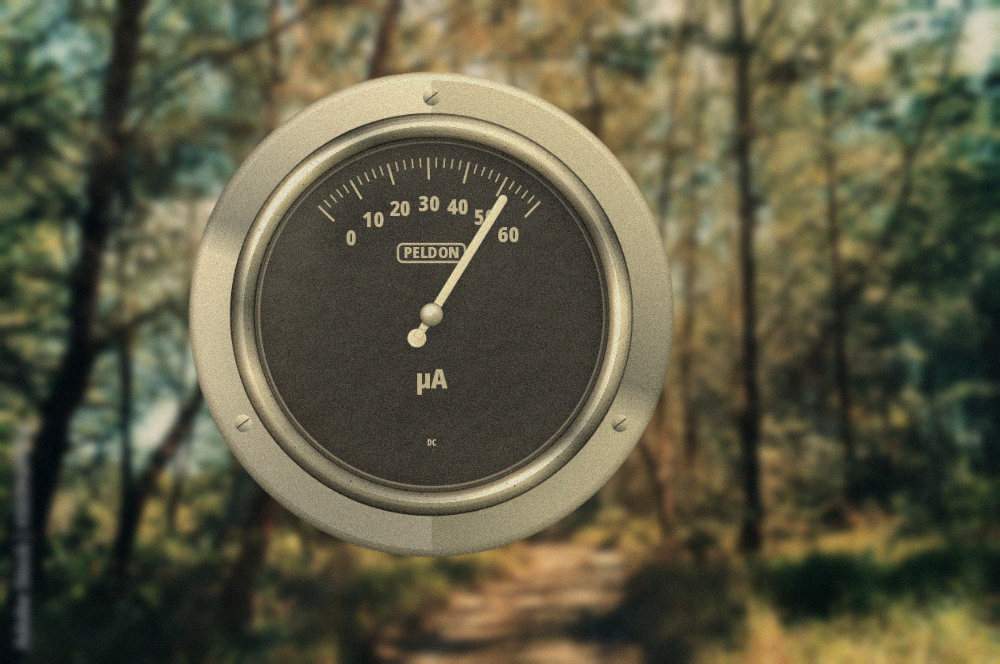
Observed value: 52 µA
